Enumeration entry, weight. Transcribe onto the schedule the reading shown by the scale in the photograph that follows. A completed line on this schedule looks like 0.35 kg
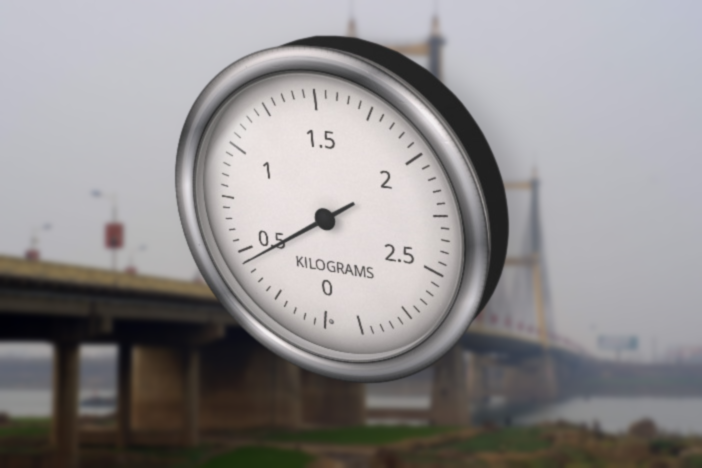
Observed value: 0.45 kg
